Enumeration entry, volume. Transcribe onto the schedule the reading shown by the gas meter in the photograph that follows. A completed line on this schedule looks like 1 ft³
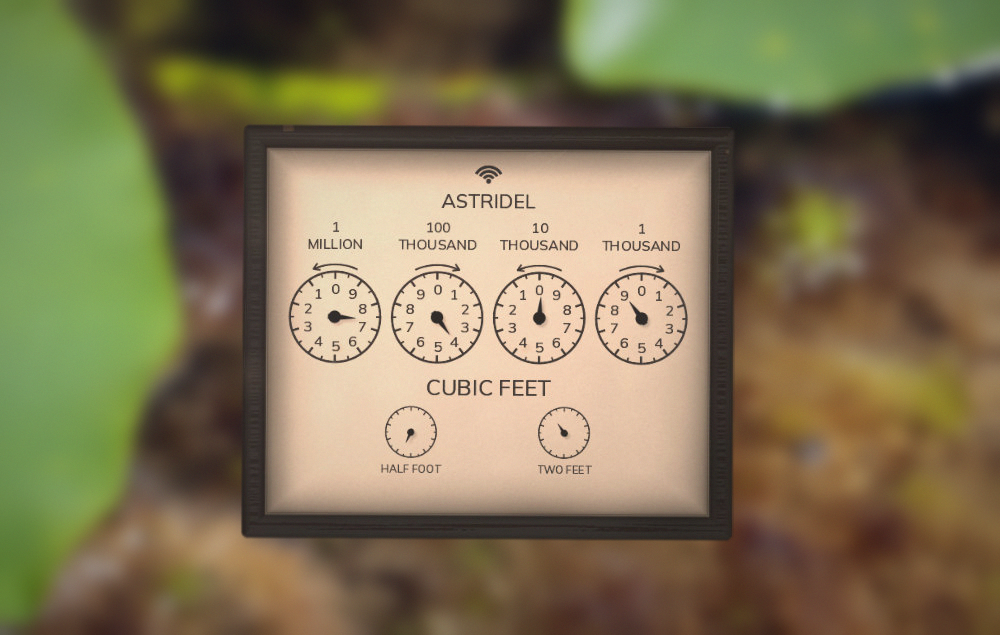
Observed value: 739900 ft³
